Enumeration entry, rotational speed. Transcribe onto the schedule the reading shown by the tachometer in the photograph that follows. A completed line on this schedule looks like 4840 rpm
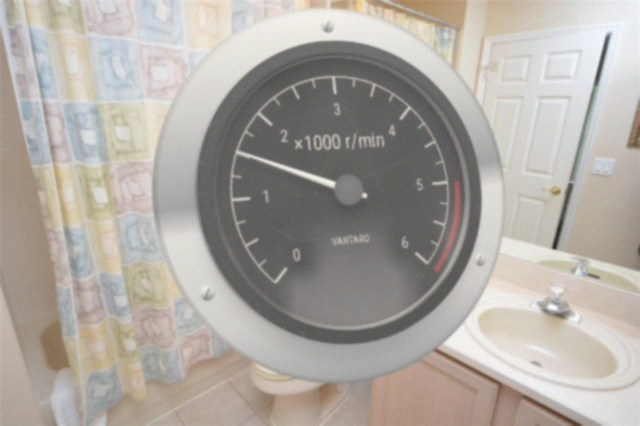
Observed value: 1500 rpm
